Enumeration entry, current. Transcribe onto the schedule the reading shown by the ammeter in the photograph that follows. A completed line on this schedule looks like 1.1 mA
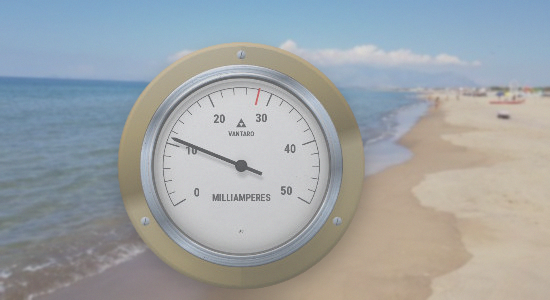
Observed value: 11 mA
